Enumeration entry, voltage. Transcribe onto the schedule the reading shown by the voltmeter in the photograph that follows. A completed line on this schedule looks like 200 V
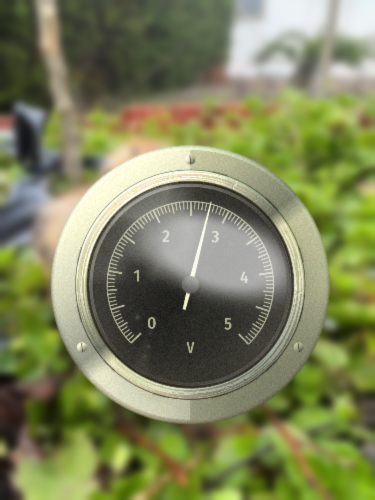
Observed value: 2.75 V
